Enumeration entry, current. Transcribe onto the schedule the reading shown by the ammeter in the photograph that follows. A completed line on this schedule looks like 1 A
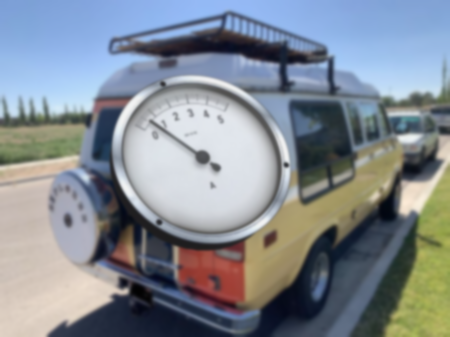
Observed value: 0.5 A
